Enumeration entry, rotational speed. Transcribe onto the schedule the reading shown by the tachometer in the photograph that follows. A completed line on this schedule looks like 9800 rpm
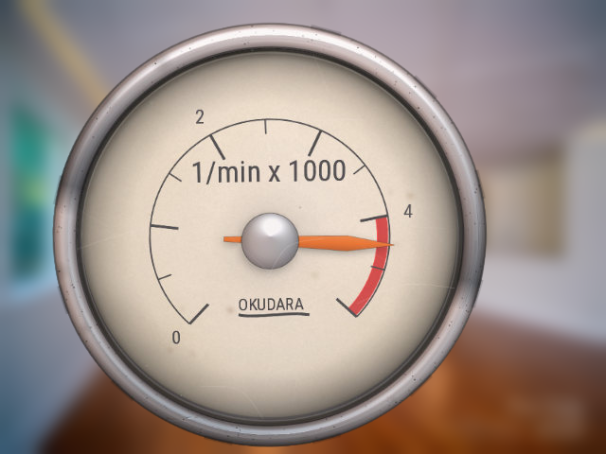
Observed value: 4250 rpm
